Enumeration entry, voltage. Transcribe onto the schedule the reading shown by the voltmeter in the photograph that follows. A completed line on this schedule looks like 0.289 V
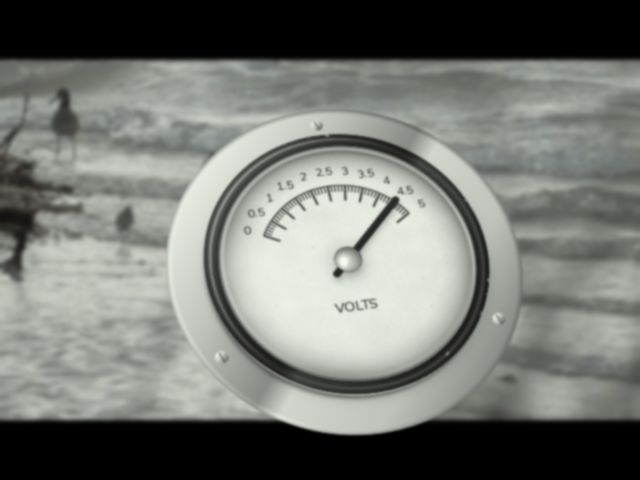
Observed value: 4.5 V
